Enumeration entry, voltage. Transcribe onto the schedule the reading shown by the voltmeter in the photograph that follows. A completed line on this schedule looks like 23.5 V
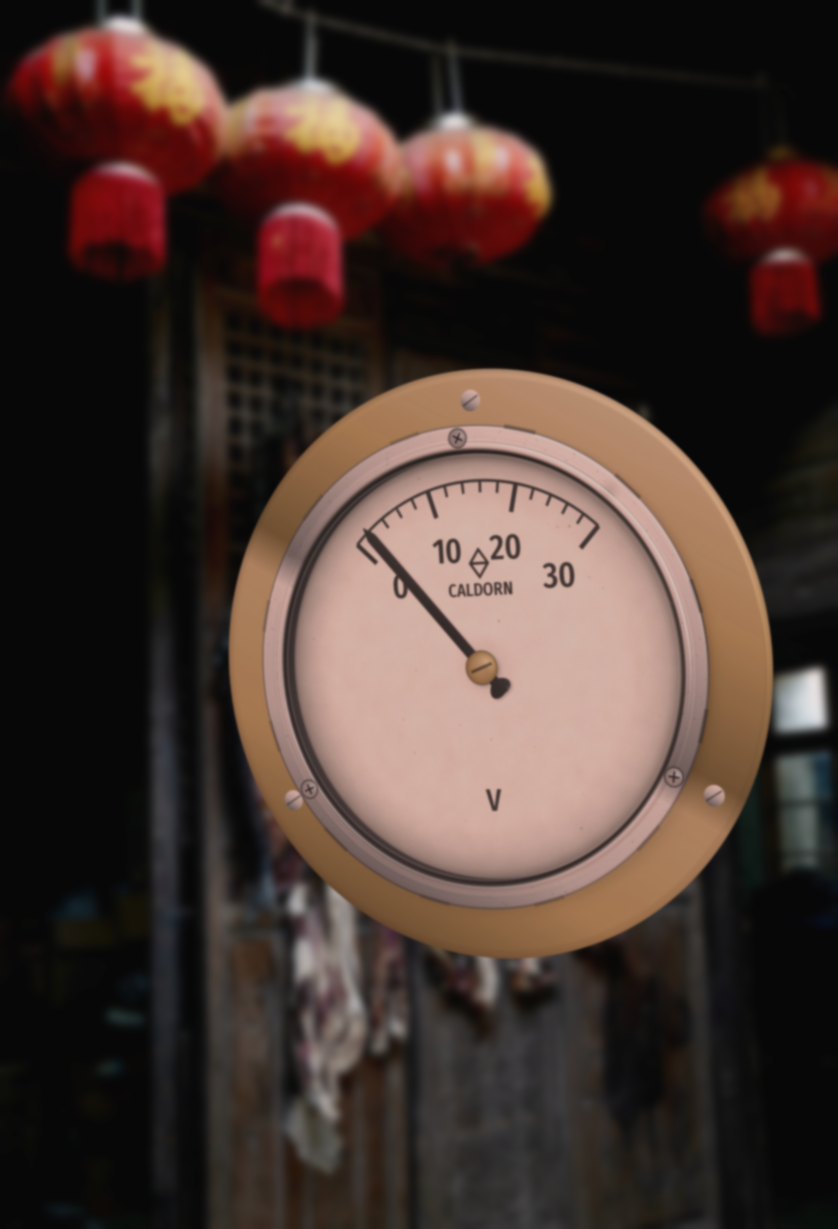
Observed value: 2 V
